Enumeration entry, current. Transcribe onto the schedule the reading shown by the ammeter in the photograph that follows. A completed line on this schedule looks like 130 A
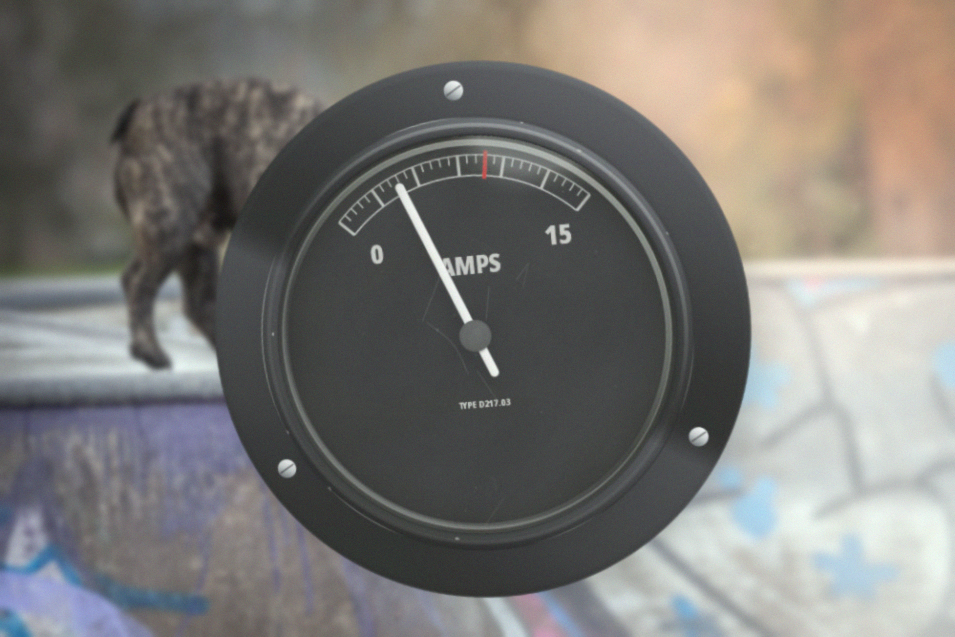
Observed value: 4 A
